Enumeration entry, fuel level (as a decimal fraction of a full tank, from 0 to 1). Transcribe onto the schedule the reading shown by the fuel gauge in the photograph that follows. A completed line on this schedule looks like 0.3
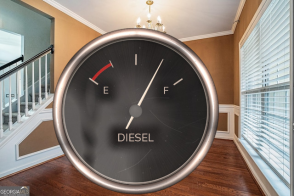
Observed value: 0.75
